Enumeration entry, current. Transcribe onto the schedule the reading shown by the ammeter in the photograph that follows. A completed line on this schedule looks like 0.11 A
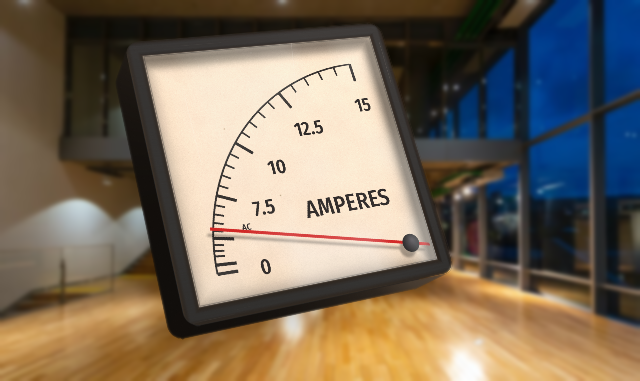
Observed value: 5.5 A
